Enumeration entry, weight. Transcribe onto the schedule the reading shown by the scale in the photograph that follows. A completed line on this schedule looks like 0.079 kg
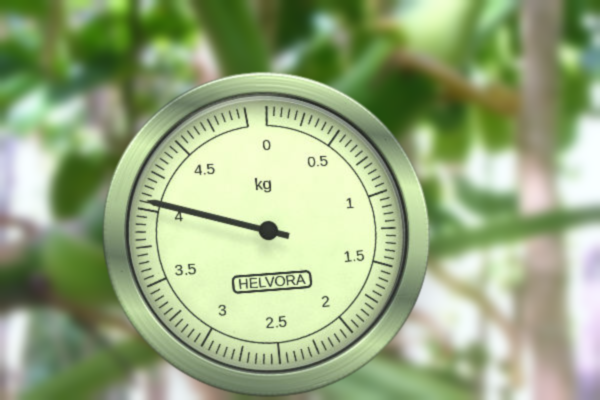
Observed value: 4.05 kg
